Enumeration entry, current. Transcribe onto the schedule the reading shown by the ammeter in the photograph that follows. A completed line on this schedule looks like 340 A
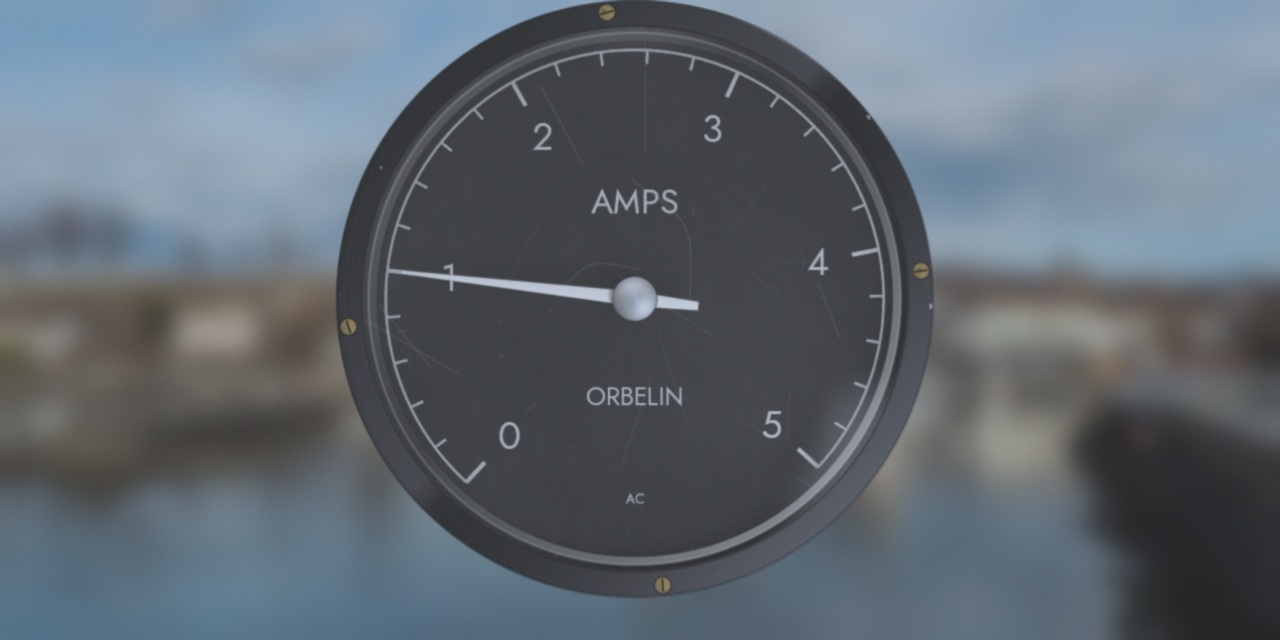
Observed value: 1 A
